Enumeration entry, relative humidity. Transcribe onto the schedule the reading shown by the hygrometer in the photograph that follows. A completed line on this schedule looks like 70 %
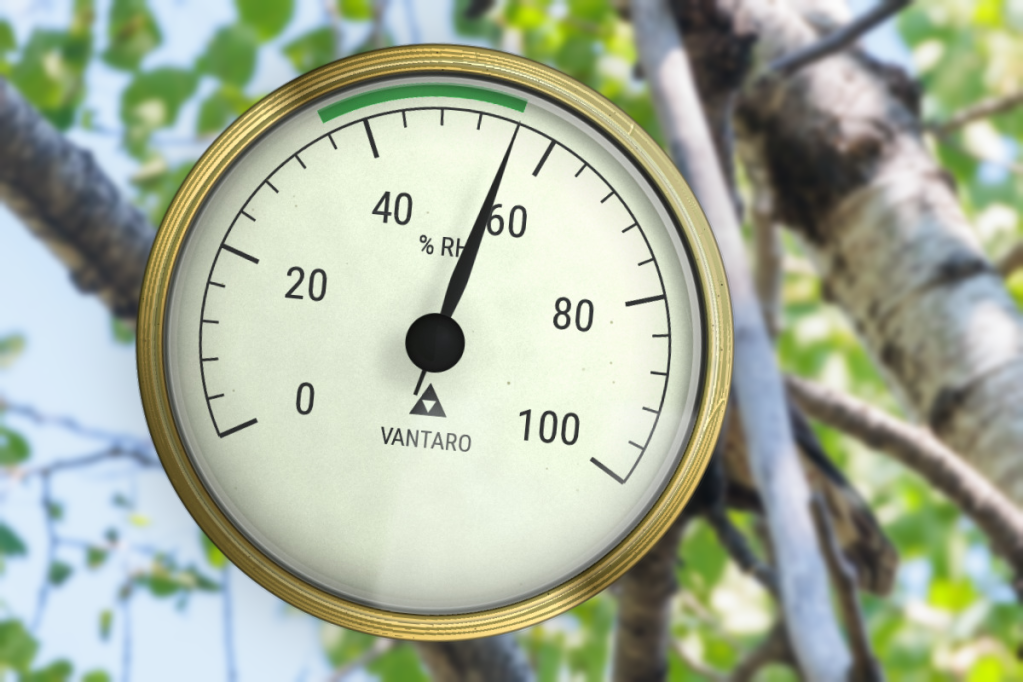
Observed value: 56 %
